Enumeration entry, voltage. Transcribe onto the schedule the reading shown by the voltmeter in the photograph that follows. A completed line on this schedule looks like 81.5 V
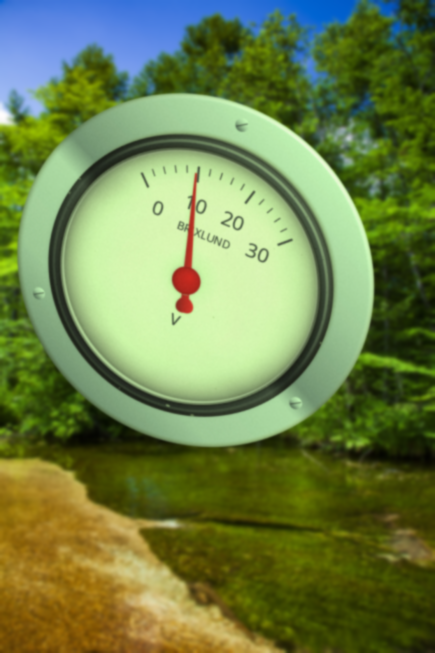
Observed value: 10 V
